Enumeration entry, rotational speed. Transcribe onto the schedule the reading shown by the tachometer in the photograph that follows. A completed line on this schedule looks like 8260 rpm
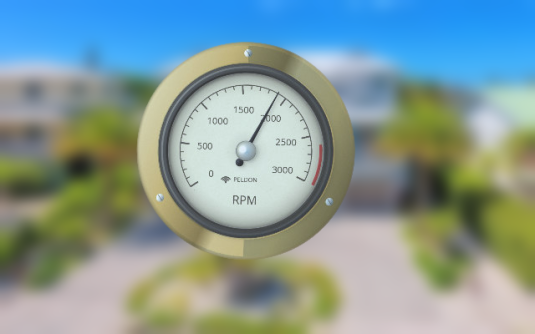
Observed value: 1900 rpm
